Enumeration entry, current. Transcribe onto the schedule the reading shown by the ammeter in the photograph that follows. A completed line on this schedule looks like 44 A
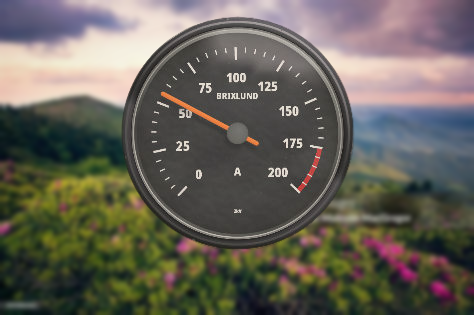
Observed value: 55 A
